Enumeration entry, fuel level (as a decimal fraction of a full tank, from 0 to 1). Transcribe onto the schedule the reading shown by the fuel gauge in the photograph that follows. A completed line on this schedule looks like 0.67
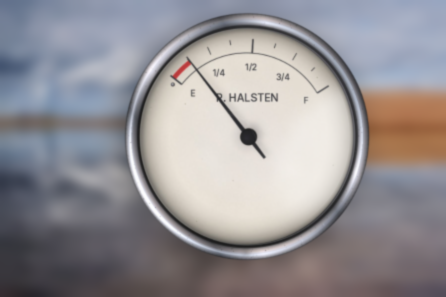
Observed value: 0.125
